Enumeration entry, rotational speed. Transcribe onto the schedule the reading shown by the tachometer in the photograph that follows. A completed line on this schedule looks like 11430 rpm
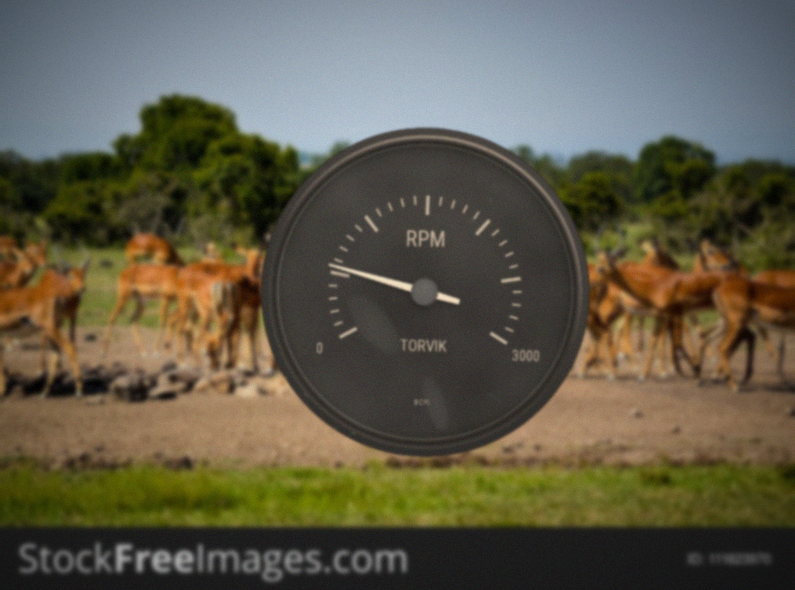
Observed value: 550 rpm
